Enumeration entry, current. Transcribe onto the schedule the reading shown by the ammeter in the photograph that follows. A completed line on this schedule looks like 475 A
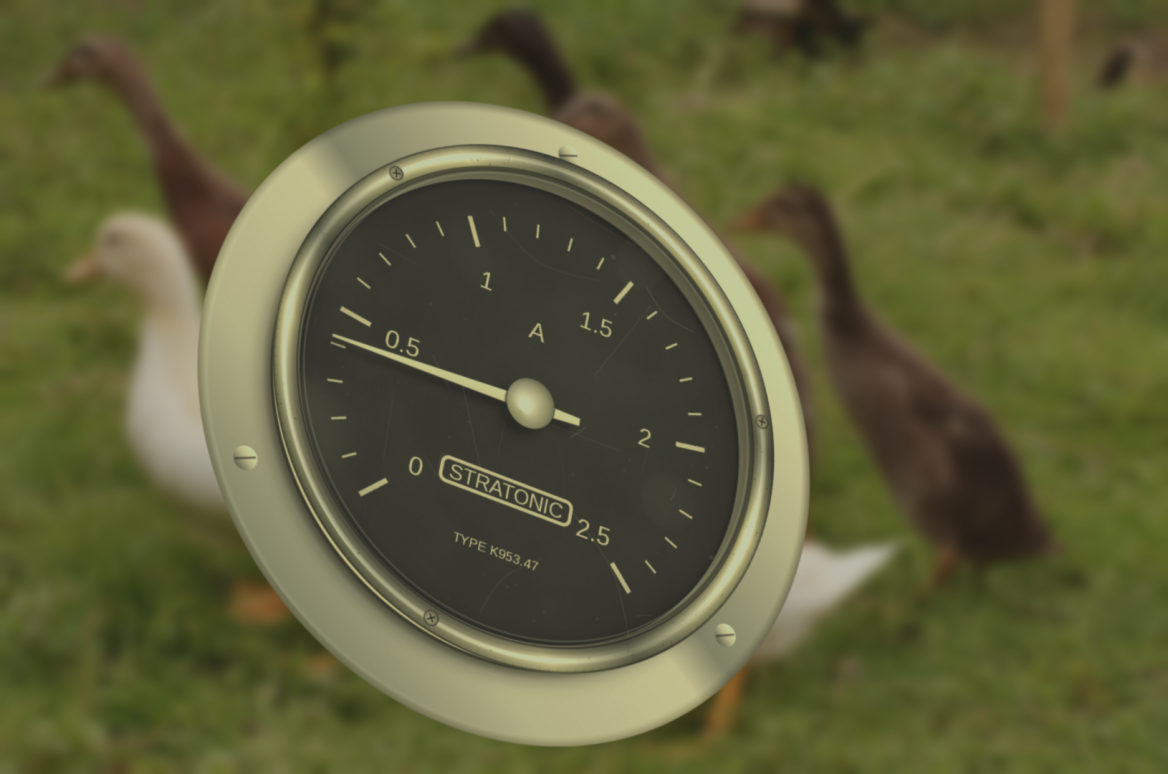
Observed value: 0.4 A
